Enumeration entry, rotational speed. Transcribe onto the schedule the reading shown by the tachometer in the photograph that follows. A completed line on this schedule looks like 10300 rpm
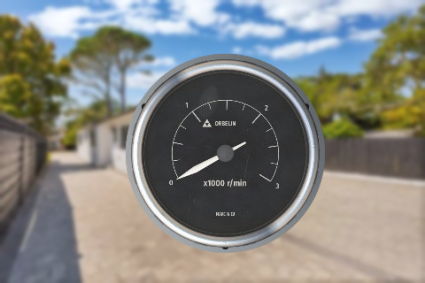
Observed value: 0 rpm
